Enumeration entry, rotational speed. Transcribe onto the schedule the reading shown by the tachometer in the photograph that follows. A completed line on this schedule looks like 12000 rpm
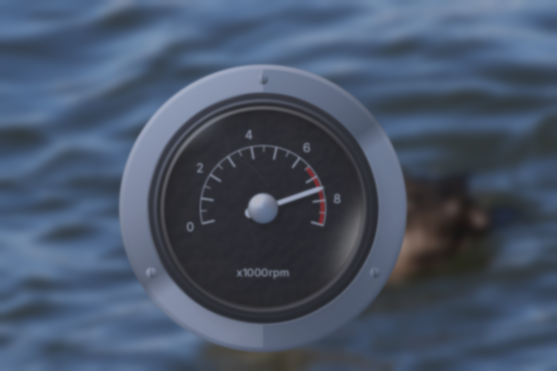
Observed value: 7500 rpm
